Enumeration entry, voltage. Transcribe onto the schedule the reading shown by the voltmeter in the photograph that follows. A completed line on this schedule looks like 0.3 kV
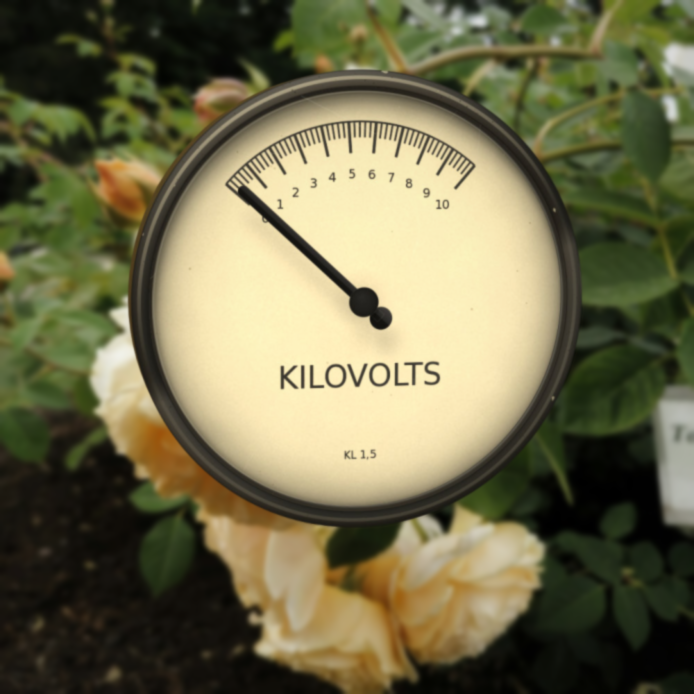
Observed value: 0.2 kV
